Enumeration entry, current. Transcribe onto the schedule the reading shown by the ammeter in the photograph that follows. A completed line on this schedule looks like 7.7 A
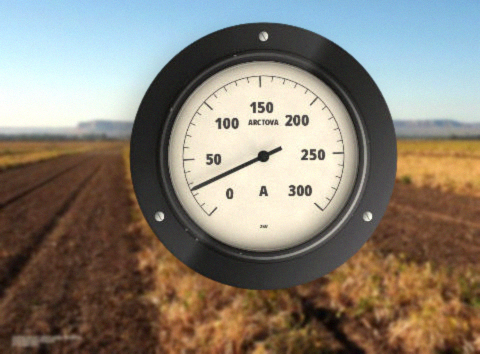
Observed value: 25 A
